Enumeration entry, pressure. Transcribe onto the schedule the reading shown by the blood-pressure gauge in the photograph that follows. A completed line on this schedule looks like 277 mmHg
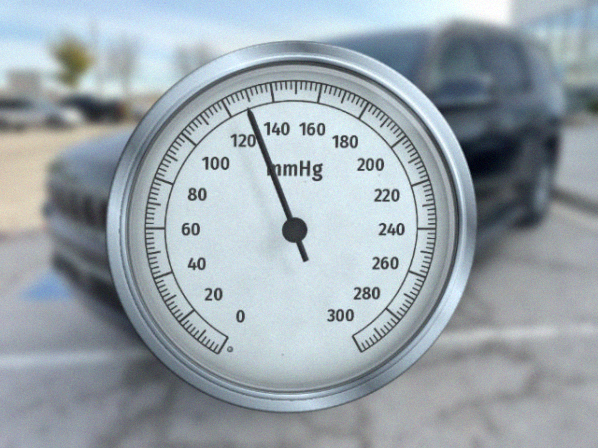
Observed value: 128 mmHg
